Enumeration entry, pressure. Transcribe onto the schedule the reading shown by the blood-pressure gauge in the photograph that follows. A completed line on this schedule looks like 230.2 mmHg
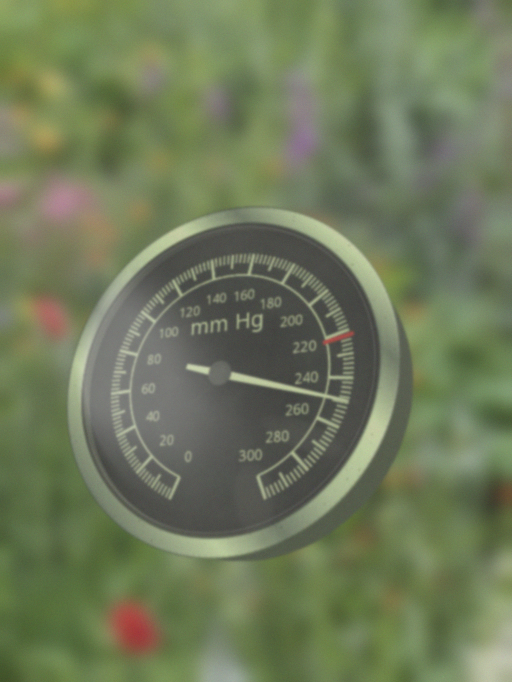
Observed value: 250 mmHg
